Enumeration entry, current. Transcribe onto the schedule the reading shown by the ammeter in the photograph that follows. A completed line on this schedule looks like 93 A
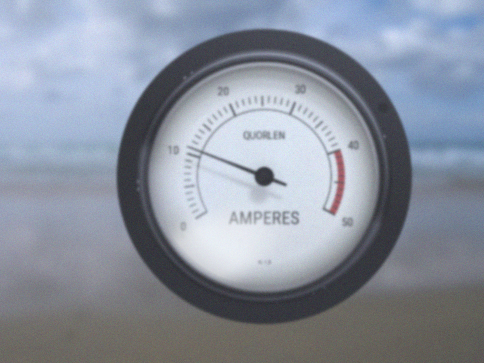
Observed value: 11 A
